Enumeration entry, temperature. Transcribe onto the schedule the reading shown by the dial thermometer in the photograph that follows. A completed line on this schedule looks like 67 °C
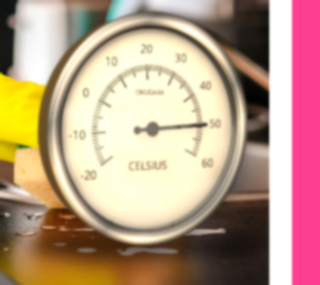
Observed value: 50 °C
